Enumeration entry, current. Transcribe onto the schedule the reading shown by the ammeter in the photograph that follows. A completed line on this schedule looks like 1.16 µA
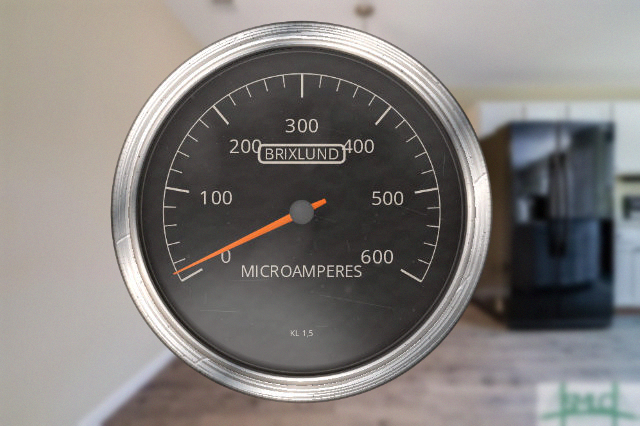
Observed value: 10 µA
